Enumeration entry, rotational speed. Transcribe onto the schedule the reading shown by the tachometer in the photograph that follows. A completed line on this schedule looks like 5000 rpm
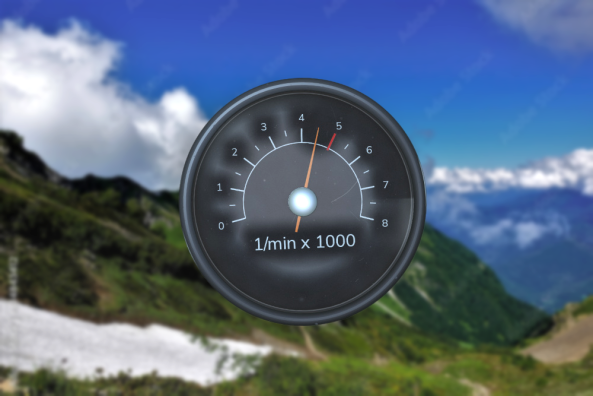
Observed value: 4500 rpm
